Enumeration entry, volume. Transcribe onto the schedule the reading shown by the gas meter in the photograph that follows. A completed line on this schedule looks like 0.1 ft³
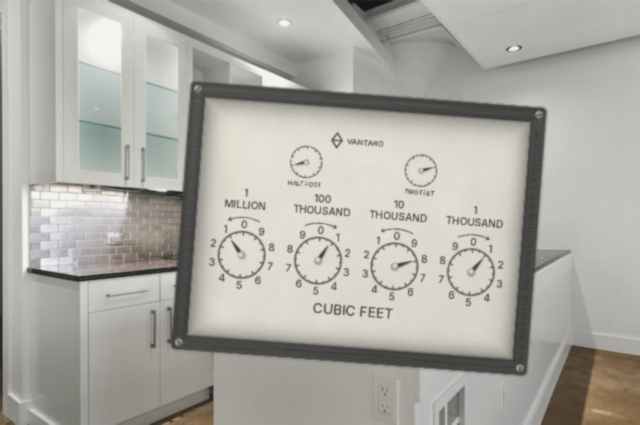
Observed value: 108100 ft³
